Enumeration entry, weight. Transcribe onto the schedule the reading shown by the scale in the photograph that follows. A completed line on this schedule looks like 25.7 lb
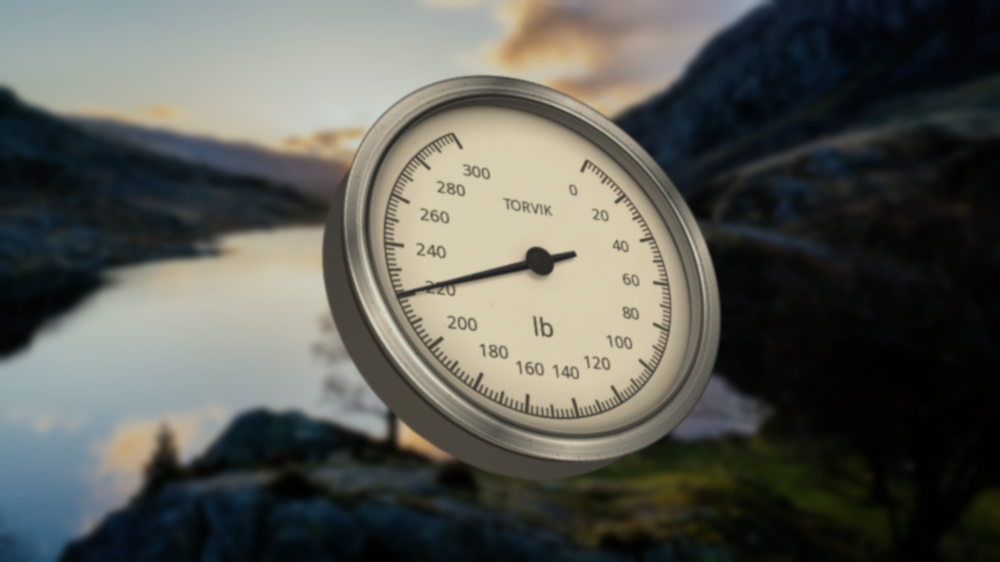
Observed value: 220 lb
